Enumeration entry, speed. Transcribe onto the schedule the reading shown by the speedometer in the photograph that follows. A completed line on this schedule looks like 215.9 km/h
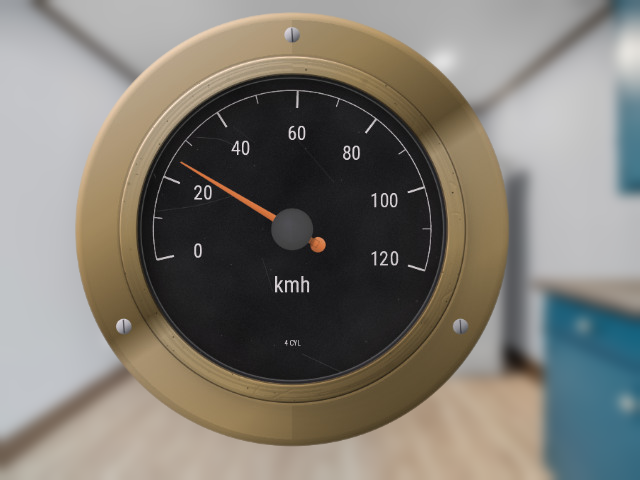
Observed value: 25 km/h
